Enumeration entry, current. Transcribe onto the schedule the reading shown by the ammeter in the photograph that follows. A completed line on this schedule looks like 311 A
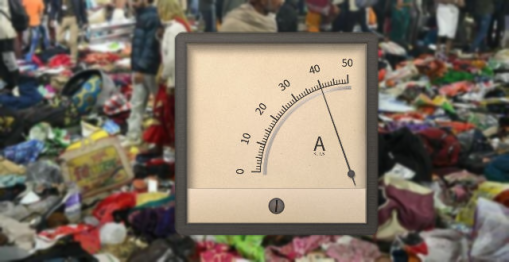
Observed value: 40 A
